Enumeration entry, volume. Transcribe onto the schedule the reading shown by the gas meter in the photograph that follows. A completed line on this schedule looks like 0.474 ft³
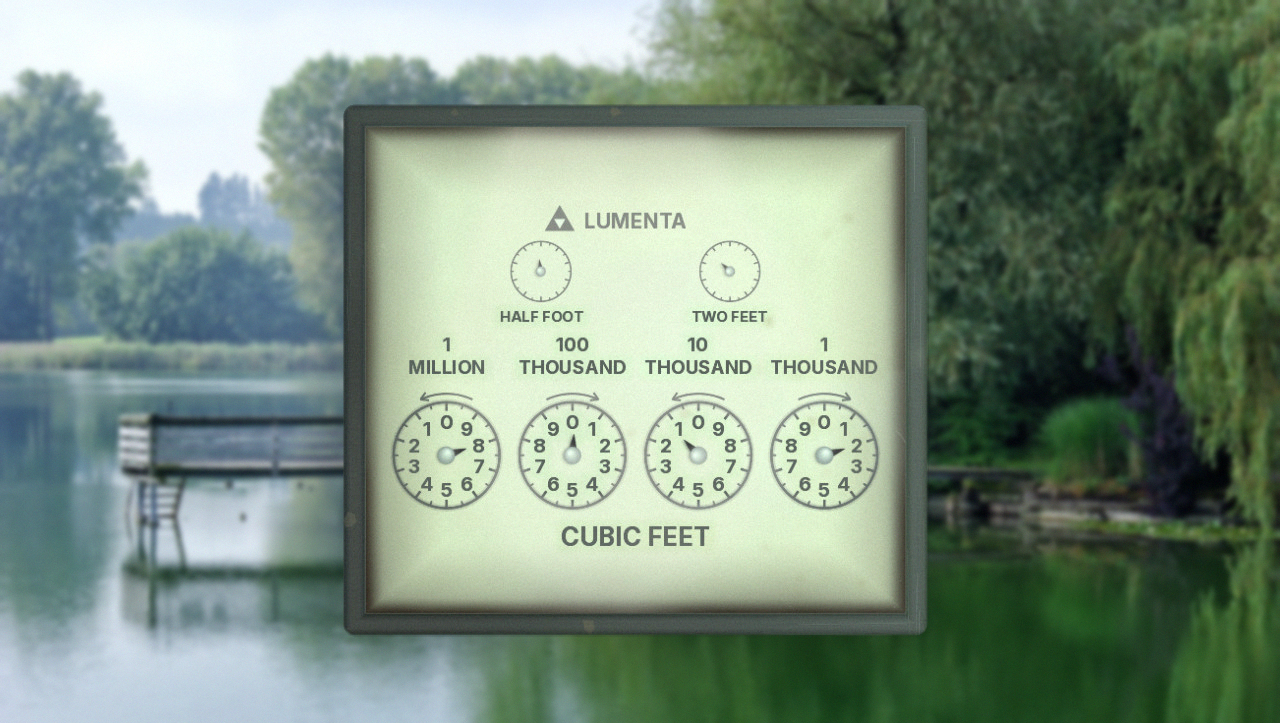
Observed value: 801200 ft³
